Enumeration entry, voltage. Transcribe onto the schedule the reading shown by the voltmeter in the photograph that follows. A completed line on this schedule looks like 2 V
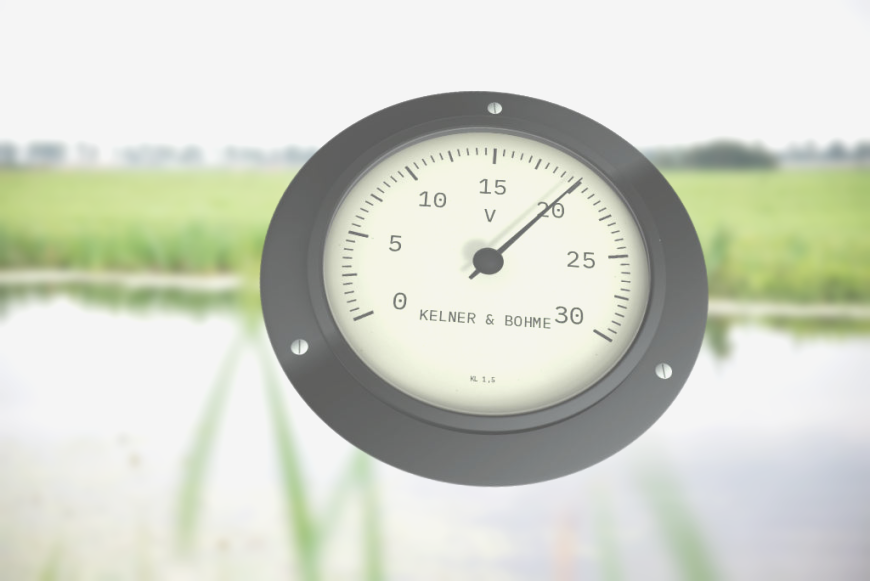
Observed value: 20 V
